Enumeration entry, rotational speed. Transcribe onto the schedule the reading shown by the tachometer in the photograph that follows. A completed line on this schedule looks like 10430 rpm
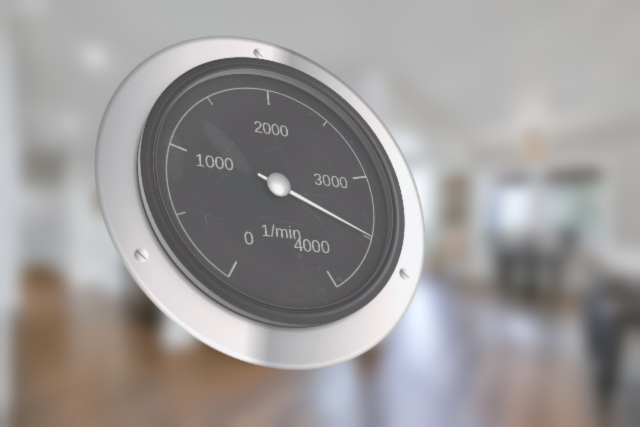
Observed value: 3500 rpm
